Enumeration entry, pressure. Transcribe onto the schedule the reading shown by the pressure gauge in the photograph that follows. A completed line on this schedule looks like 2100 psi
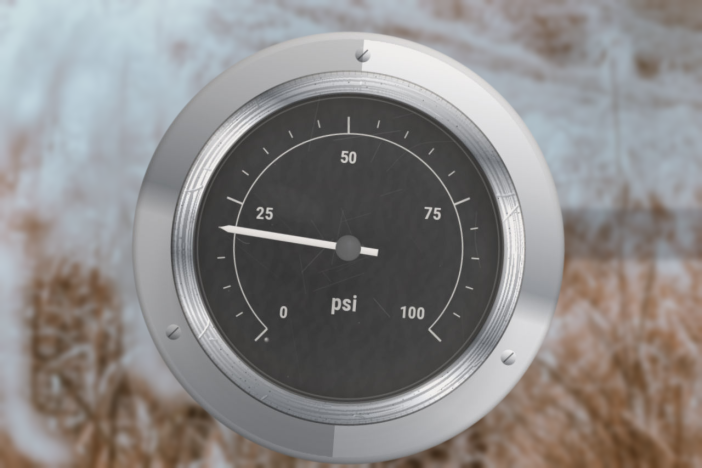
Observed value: 20 psi
